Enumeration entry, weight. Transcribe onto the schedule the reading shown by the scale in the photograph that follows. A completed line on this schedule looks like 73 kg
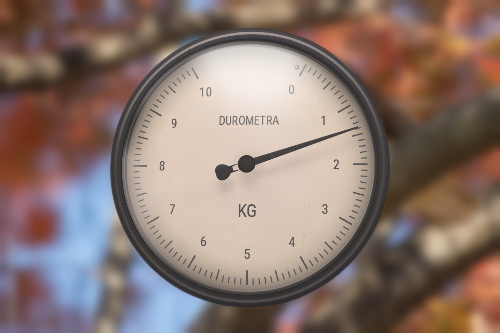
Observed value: 1.4 kg
